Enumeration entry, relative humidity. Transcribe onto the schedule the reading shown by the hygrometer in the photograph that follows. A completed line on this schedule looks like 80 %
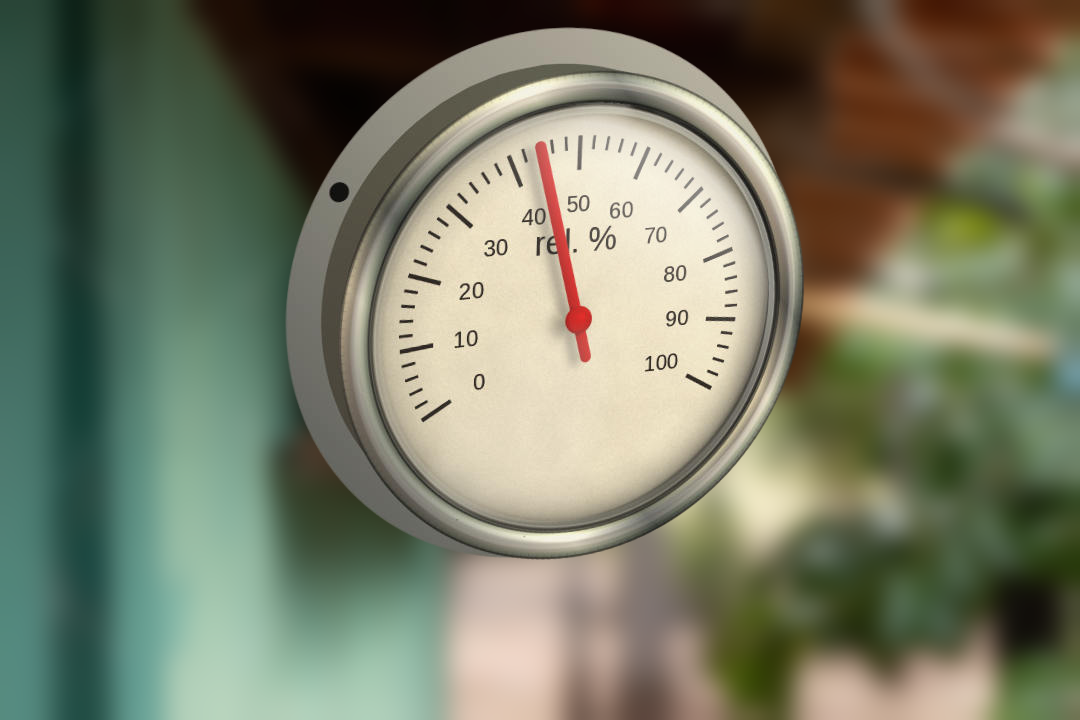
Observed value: 44 %
